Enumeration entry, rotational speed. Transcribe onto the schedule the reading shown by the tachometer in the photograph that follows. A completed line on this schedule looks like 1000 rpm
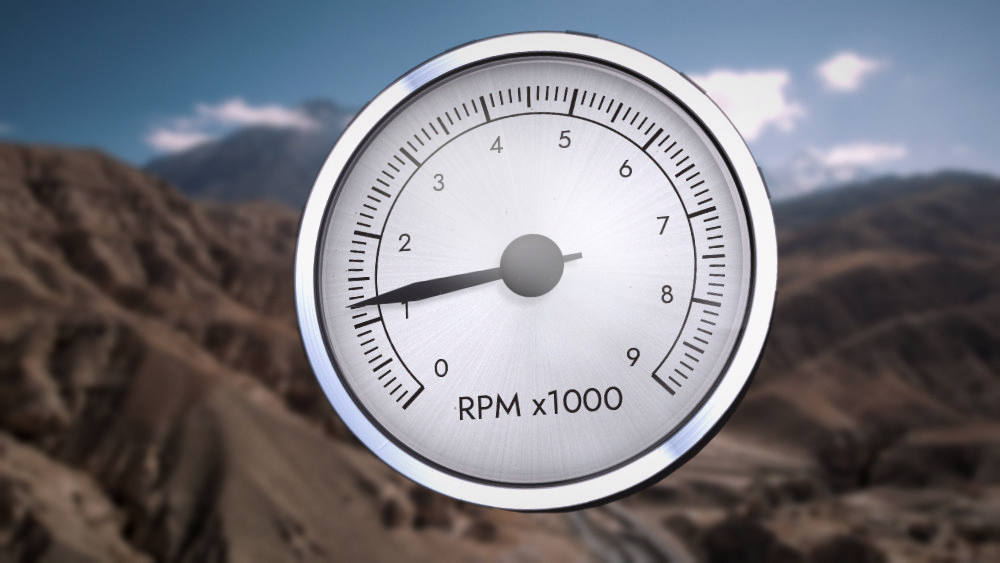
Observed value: 1200 rpm
